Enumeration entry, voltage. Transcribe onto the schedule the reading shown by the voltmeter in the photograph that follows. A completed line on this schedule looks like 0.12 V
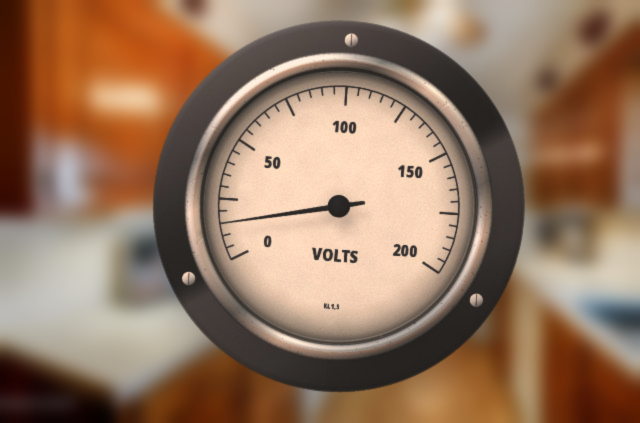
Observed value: 15 V
